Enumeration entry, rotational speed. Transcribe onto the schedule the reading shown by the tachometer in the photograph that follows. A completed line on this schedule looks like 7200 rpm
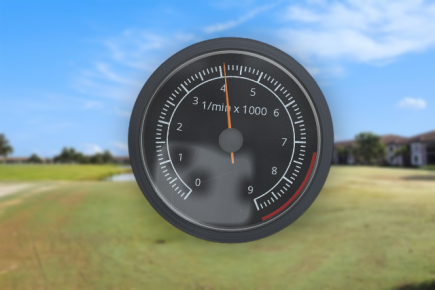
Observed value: 4100 rpm
